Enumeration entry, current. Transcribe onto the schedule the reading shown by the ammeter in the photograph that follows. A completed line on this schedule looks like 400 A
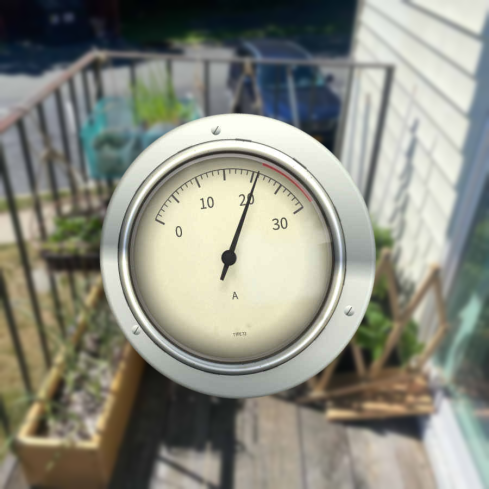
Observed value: 21 A
